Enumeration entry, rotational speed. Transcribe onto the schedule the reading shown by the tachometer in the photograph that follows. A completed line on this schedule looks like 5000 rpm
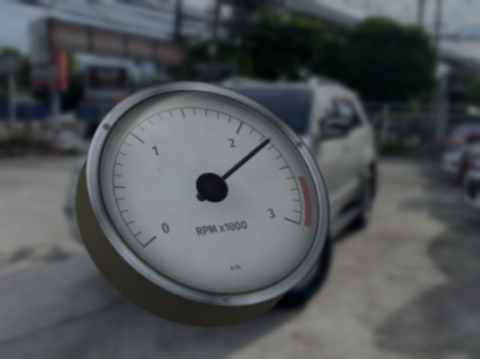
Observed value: 2250 rpm
